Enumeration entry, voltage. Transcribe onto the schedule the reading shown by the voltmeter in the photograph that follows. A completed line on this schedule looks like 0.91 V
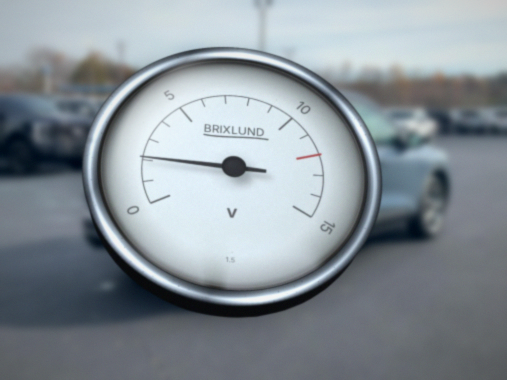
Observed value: 2 V
